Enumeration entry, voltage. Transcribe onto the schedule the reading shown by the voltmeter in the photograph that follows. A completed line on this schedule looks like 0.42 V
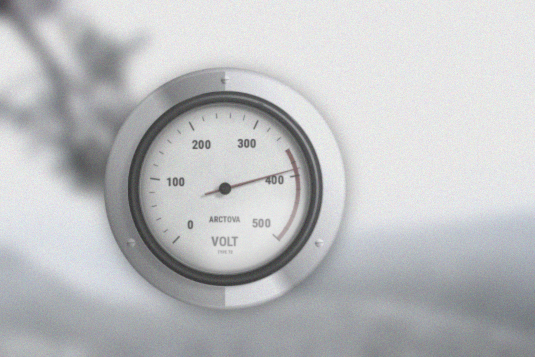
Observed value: 390 V
